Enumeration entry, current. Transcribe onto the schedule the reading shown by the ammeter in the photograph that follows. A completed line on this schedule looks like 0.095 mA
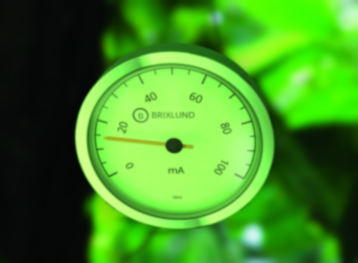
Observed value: 15 mA
